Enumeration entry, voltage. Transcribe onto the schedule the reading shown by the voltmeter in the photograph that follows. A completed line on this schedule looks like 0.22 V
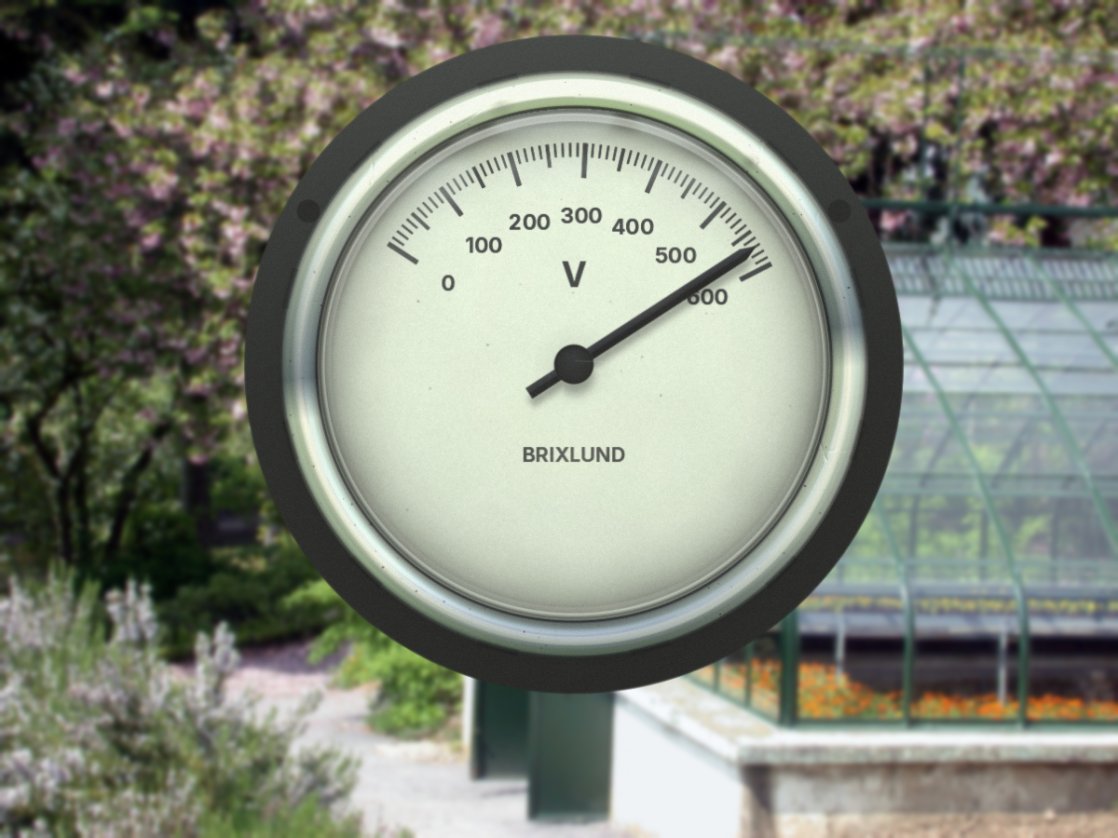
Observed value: 570 V
